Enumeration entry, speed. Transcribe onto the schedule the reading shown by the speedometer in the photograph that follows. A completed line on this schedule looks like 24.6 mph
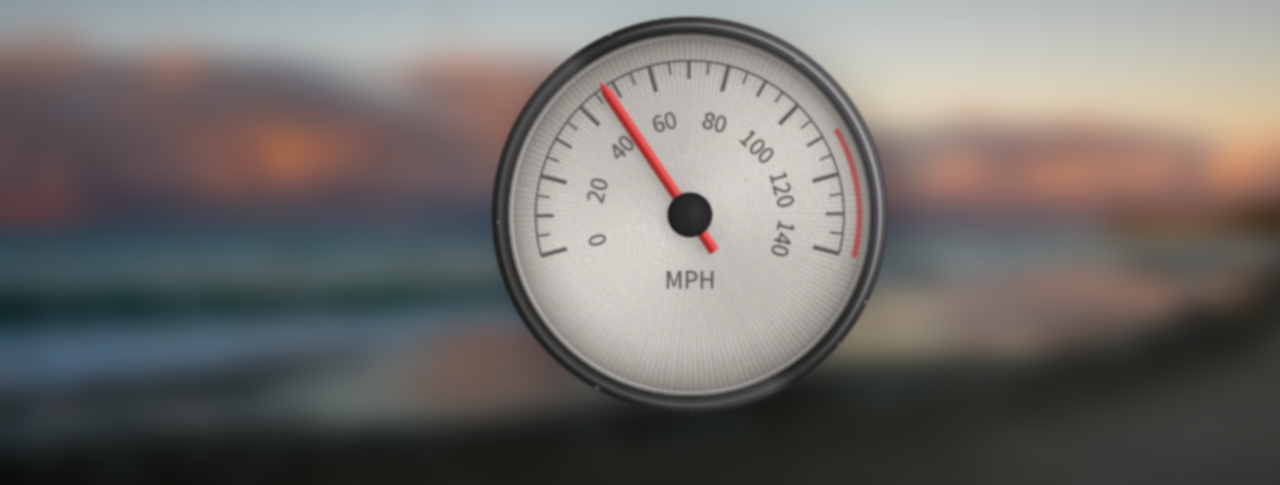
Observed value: 47.5 mph
